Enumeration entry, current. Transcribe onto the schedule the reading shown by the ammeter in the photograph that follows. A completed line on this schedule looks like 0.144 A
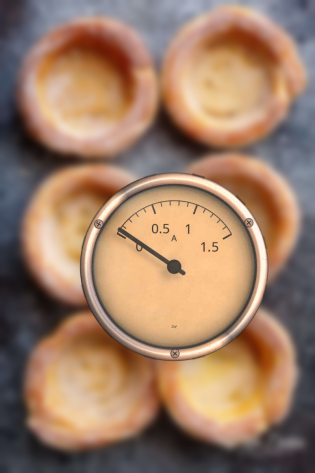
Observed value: 0.05 A
